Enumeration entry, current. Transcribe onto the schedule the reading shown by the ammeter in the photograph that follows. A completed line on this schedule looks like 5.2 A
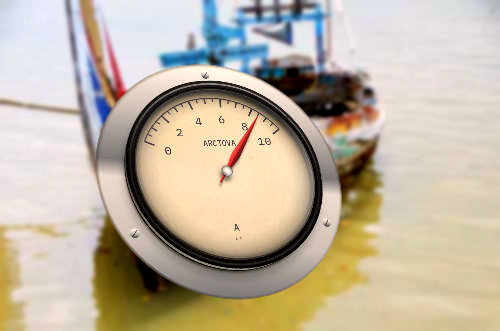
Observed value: 8.5 A
